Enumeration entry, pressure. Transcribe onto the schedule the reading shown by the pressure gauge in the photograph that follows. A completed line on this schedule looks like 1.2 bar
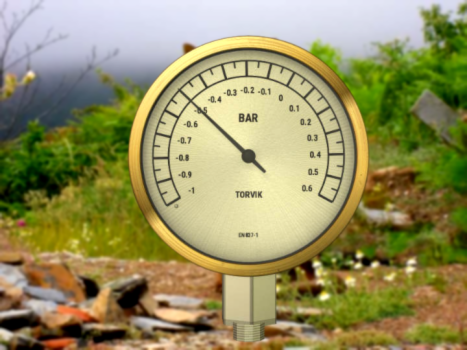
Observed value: -0.5 bar
